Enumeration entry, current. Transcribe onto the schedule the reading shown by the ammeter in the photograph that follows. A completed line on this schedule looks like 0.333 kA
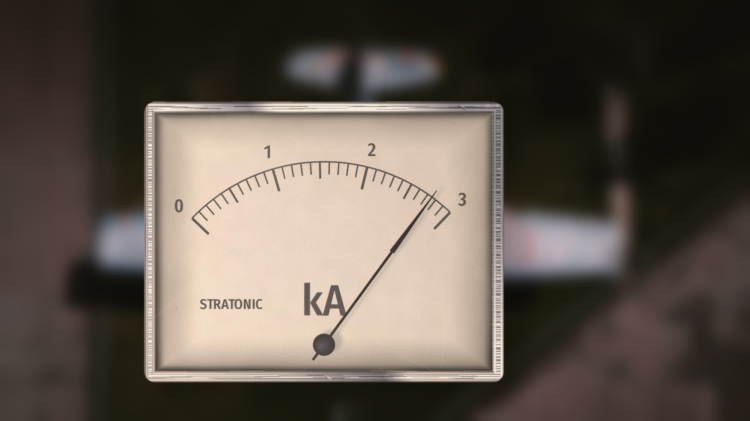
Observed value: 2.75 kA
